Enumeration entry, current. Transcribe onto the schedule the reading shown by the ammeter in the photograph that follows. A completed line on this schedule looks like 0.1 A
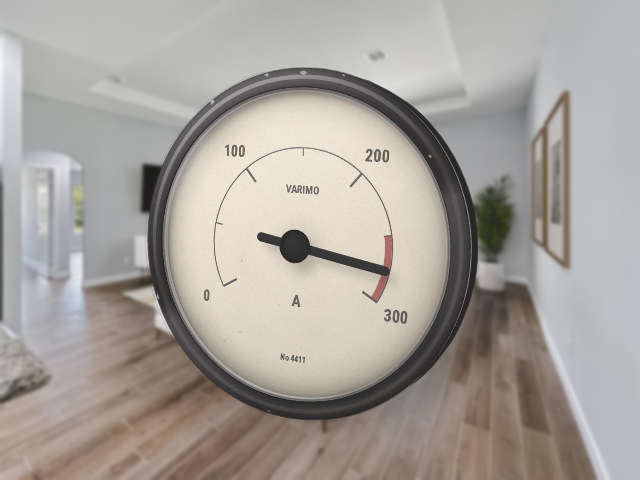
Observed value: 275 A
